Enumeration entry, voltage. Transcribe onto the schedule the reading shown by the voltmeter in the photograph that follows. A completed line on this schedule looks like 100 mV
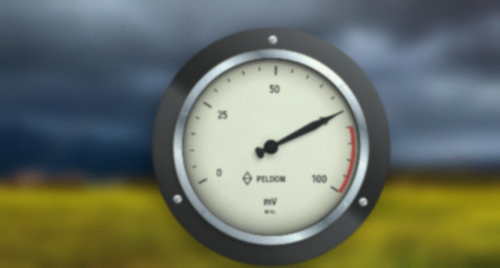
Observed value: 75 mV
